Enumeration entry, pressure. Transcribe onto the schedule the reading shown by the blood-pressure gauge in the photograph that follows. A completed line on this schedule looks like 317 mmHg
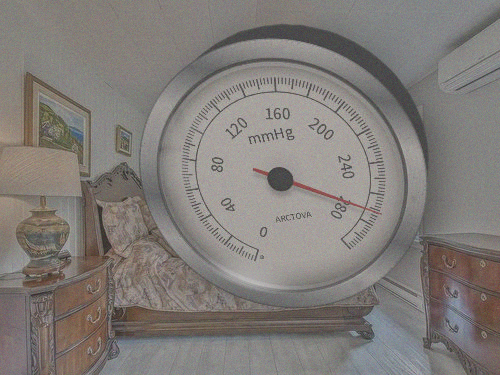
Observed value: 270 mmHg
